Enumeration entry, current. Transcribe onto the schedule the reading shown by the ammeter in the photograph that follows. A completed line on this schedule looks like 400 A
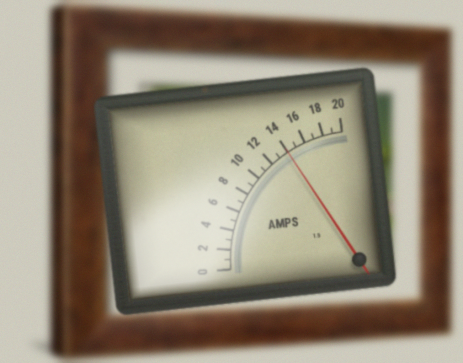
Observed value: 14 A
